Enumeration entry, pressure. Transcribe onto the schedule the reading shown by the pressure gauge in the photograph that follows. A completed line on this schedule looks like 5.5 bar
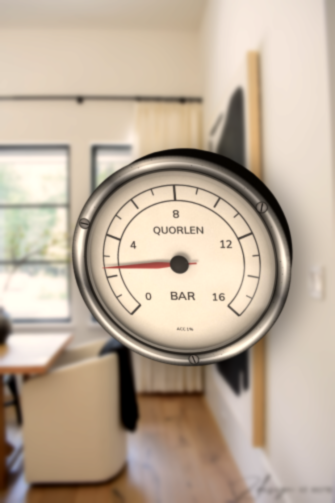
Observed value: 2.5 bar
